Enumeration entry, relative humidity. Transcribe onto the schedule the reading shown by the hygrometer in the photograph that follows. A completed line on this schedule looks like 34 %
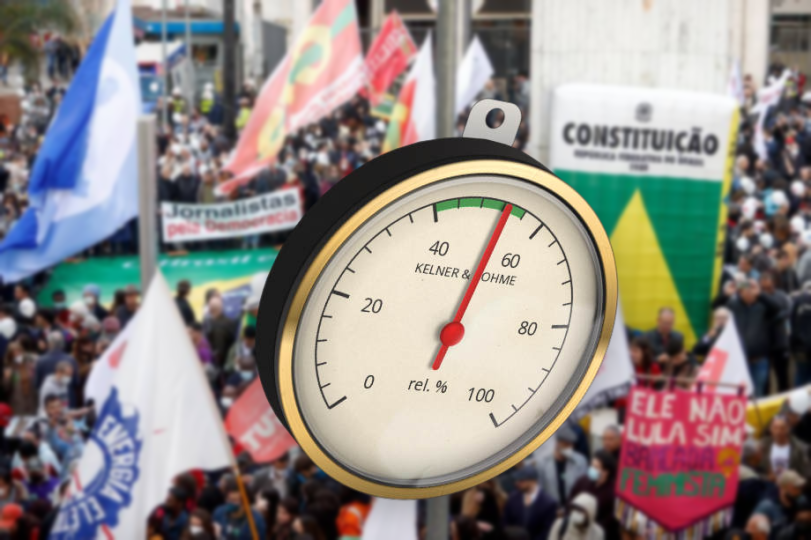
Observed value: 52 %
